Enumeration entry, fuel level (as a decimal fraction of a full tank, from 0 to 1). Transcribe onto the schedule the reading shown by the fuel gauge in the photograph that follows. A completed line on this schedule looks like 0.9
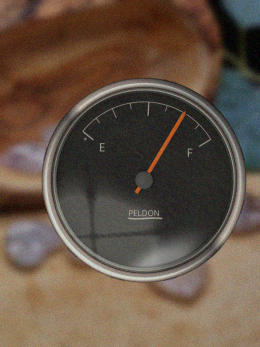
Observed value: 0.75
